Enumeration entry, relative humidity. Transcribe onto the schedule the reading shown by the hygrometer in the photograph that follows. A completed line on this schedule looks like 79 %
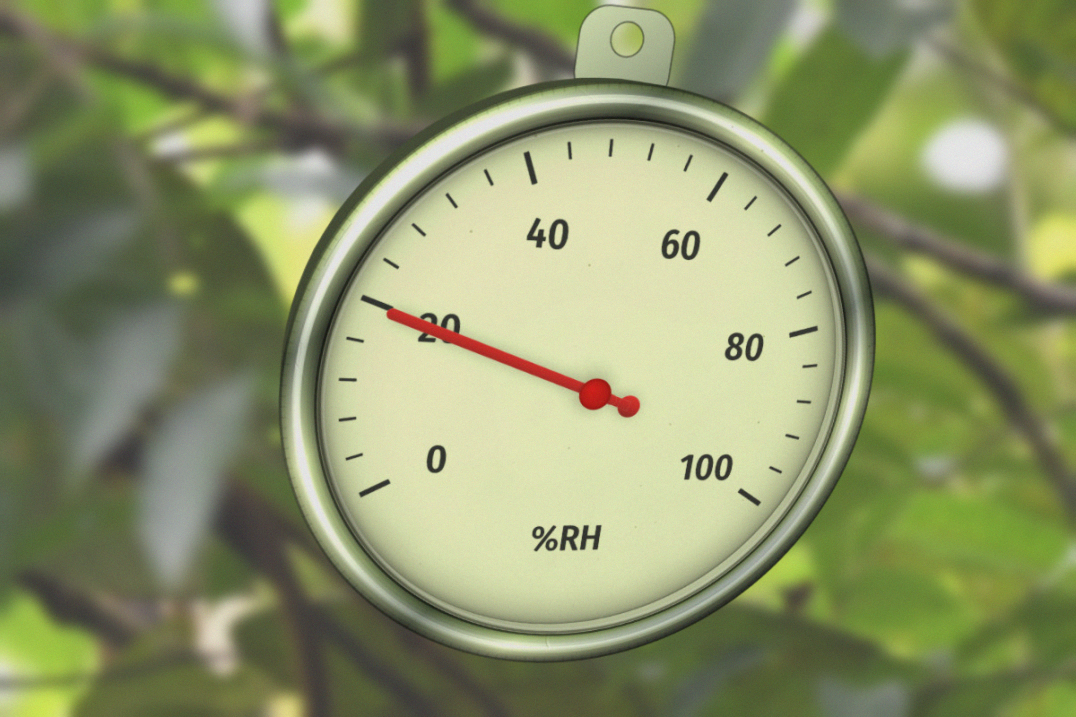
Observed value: 20 %
